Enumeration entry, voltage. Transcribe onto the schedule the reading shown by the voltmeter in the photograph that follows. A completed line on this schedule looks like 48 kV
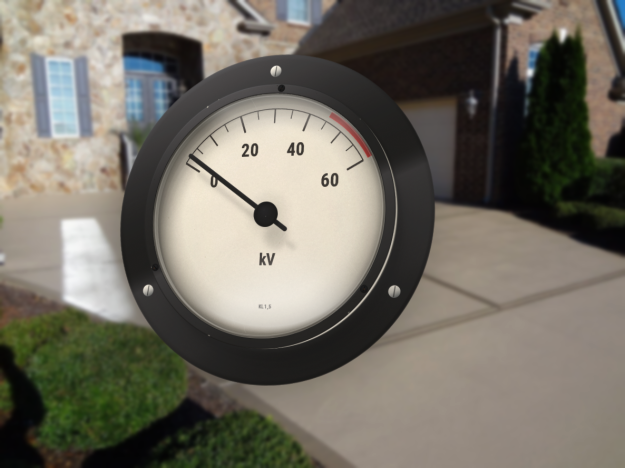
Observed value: 2.5 kV
